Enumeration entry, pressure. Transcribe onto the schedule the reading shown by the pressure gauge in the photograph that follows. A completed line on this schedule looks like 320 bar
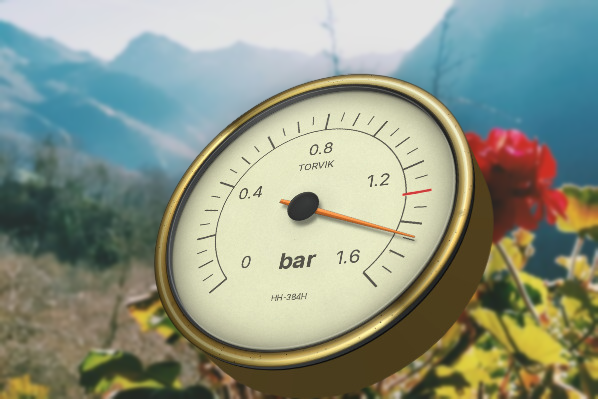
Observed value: 1.45 bar
